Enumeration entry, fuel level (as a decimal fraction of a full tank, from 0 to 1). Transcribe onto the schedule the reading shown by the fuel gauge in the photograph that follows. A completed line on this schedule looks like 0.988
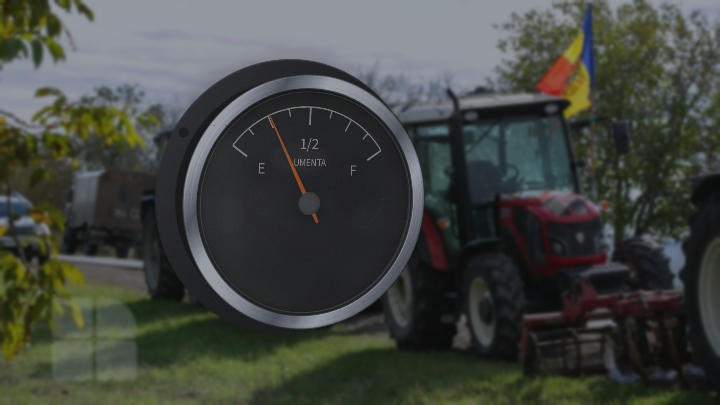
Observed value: 0.25
